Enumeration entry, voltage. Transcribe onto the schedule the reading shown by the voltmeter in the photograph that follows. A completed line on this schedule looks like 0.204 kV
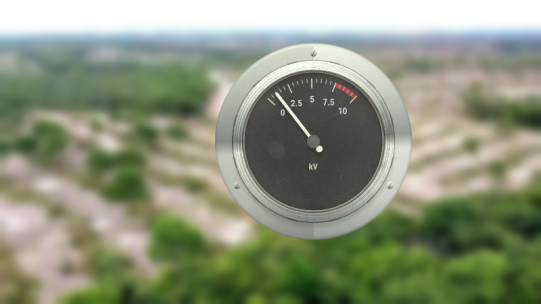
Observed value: 1 kV
